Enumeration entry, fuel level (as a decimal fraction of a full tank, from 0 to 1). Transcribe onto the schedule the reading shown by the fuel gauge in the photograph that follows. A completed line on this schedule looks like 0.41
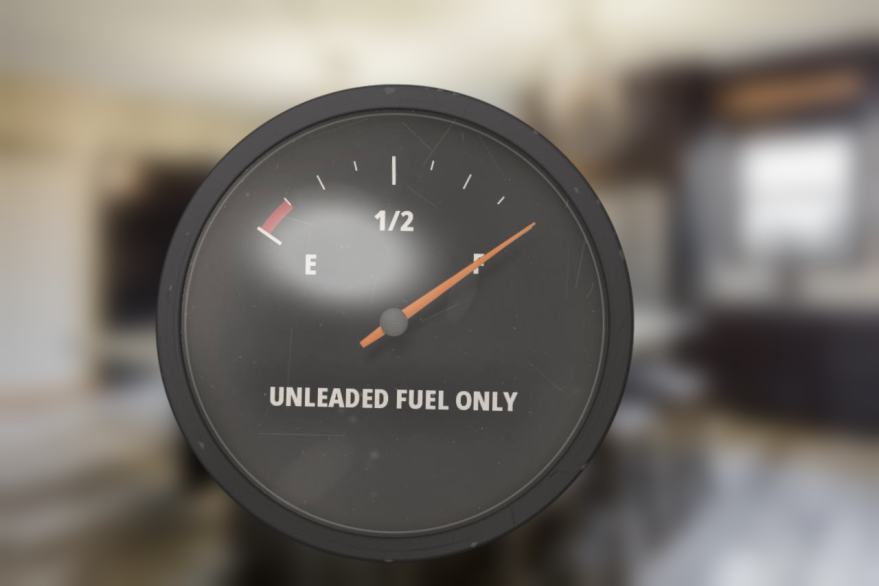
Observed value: 1
